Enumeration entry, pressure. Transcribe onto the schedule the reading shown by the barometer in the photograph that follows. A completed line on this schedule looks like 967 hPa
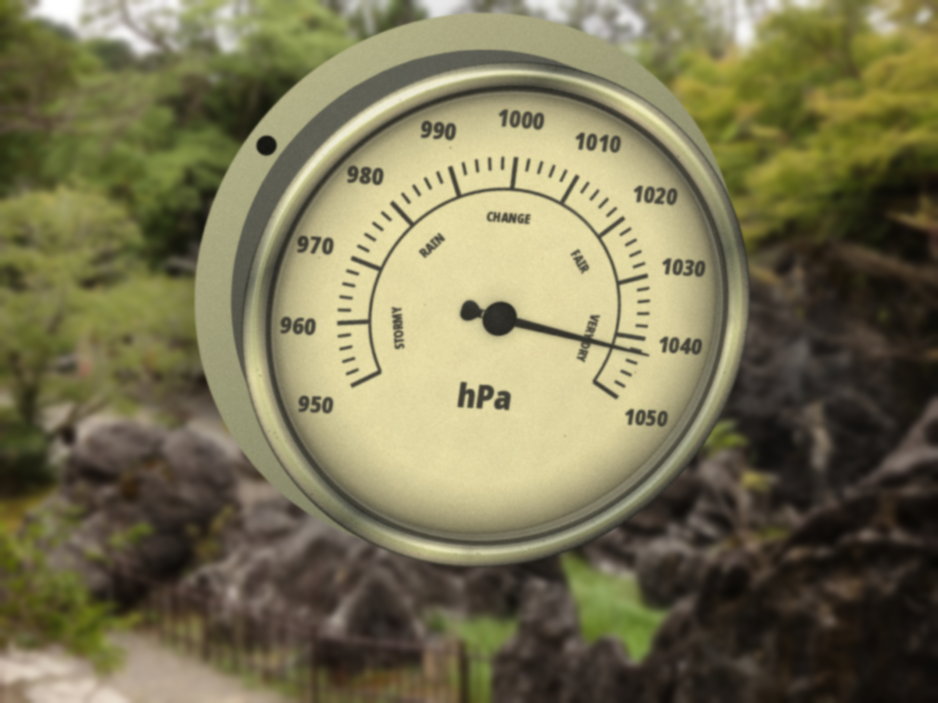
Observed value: 1042 hPa
